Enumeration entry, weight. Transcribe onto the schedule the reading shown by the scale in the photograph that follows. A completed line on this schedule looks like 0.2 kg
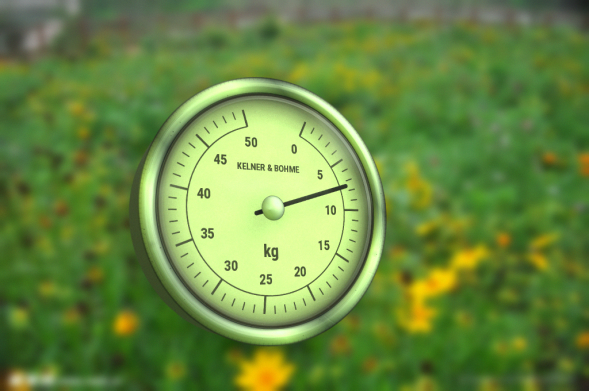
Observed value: 7.5 kg
